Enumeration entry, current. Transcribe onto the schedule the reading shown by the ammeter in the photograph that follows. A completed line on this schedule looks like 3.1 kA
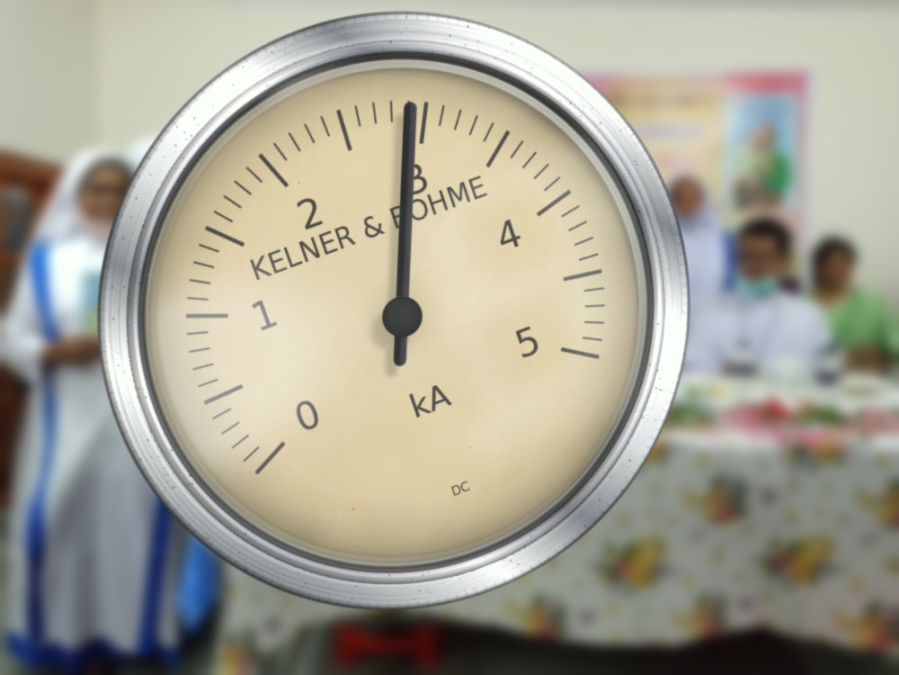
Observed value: 2.9 kA
